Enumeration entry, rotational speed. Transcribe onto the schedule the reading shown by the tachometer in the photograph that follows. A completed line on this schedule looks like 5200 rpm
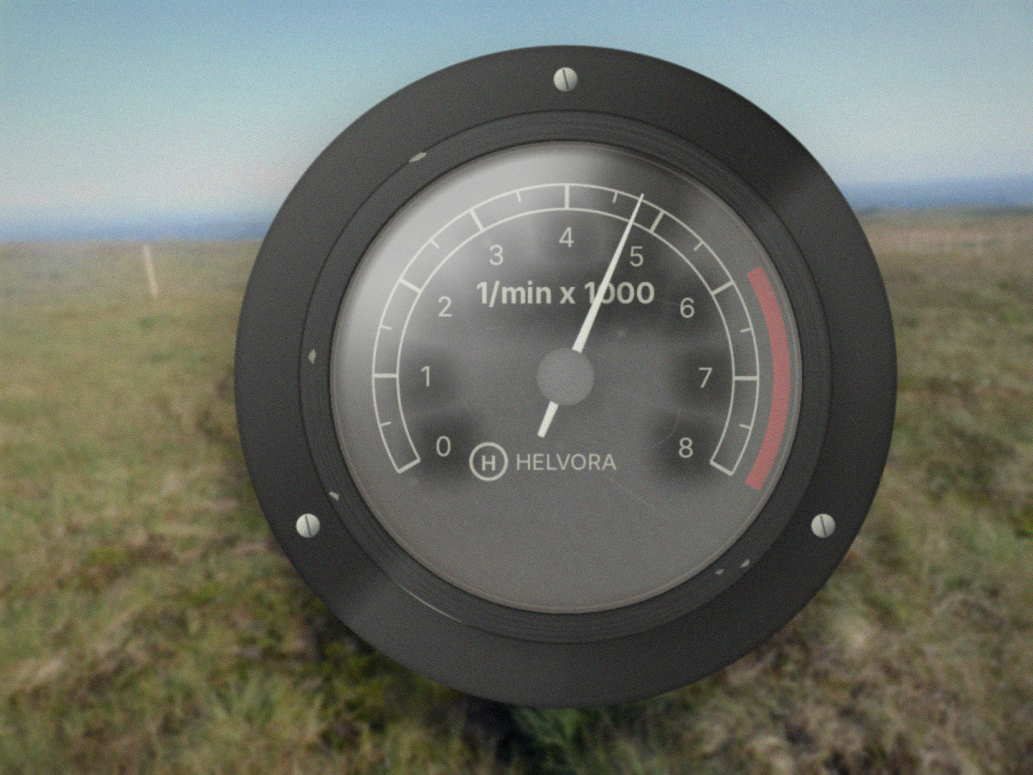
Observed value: 4750 rpm
